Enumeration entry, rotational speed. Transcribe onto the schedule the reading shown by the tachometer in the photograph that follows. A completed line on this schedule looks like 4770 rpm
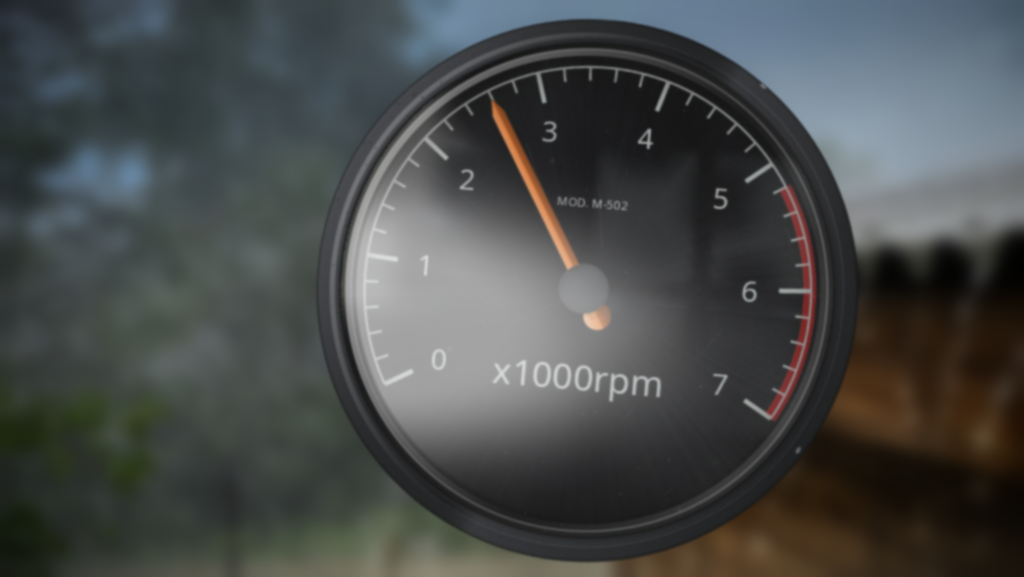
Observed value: 2600 rpm
